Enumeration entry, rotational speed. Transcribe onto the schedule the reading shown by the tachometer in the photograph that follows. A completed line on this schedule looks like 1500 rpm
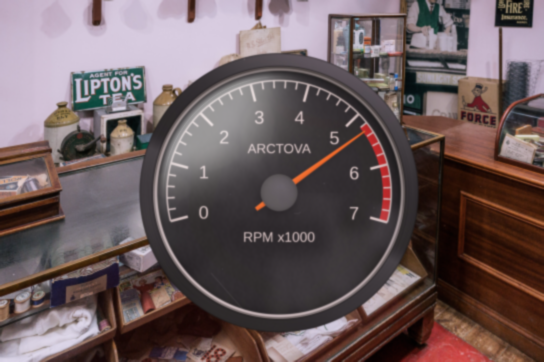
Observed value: 5300 rpm
